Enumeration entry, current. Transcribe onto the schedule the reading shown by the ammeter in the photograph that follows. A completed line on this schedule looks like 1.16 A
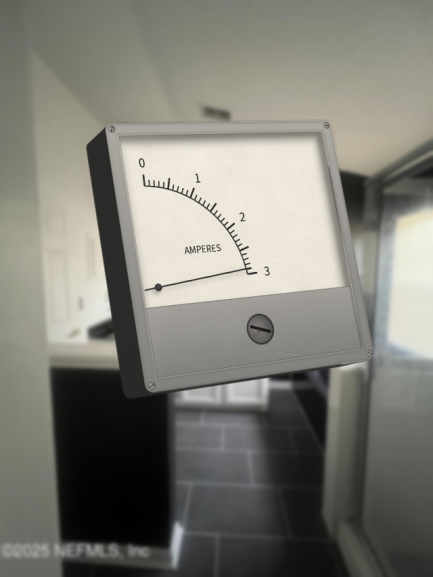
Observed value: 2.9 A
